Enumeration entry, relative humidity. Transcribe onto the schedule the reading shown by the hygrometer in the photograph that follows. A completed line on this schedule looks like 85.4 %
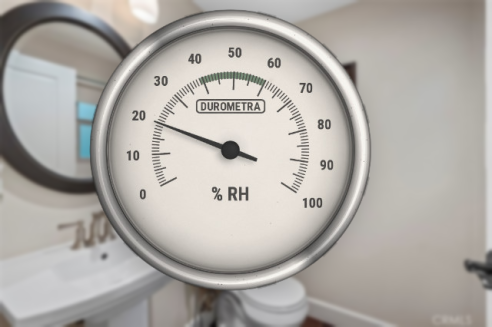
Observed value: 20 %
